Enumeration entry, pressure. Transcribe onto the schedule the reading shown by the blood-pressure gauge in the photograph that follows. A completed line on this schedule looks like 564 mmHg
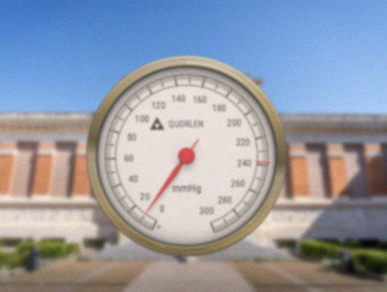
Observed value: 10 mmHg
